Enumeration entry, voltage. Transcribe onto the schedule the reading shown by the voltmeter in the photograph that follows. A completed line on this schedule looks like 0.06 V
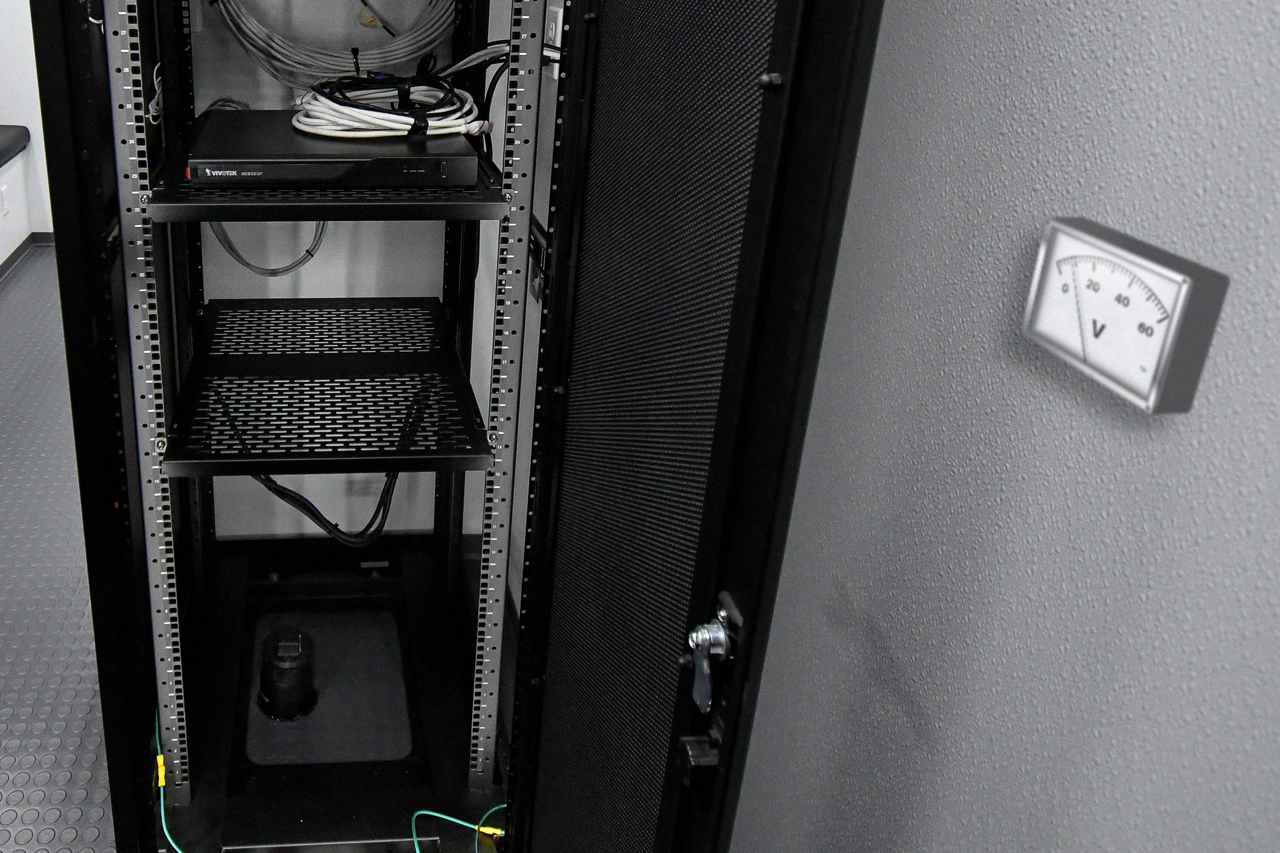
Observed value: 10 V
